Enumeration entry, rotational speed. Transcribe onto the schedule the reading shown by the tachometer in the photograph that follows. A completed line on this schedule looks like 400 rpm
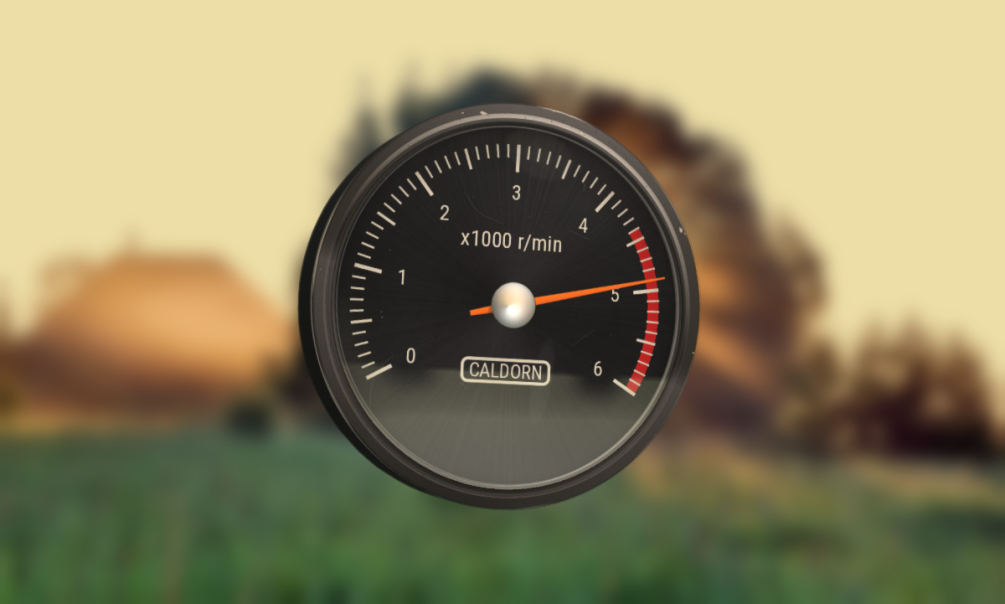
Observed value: 4900 rpm
